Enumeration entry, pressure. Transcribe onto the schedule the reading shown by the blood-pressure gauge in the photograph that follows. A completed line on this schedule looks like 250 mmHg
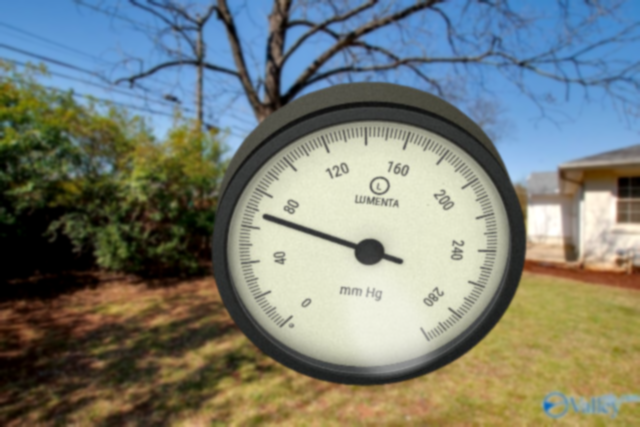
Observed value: 70 mmHg
